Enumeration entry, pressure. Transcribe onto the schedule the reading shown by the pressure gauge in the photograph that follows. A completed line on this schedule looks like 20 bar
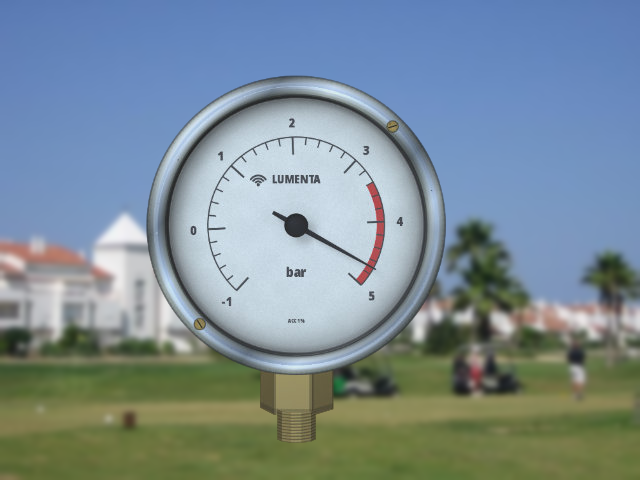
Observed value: 4.7 bar
